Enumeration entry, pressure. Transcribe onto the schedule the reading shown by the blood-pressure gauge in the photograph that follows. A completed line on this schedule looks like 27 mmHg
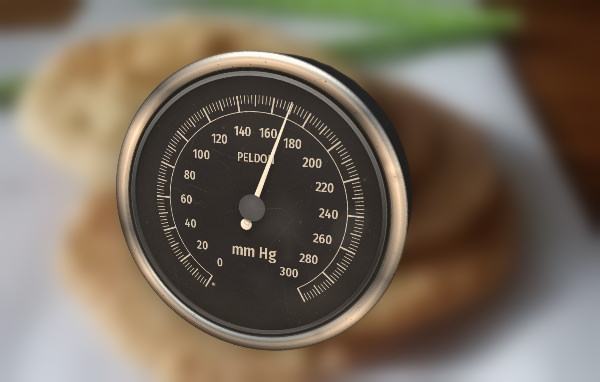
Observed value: 170 mmHg
